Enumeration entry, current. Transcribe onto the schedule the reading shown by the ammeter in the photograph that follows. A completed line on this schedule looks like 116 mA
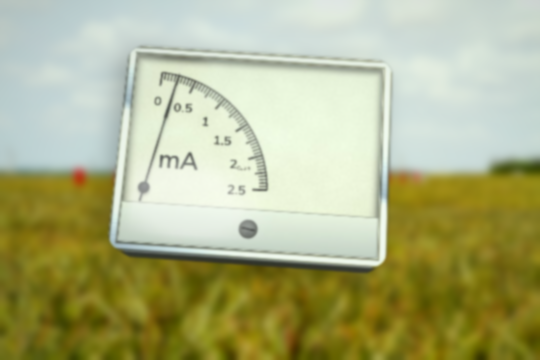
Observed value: 0.25 mA
